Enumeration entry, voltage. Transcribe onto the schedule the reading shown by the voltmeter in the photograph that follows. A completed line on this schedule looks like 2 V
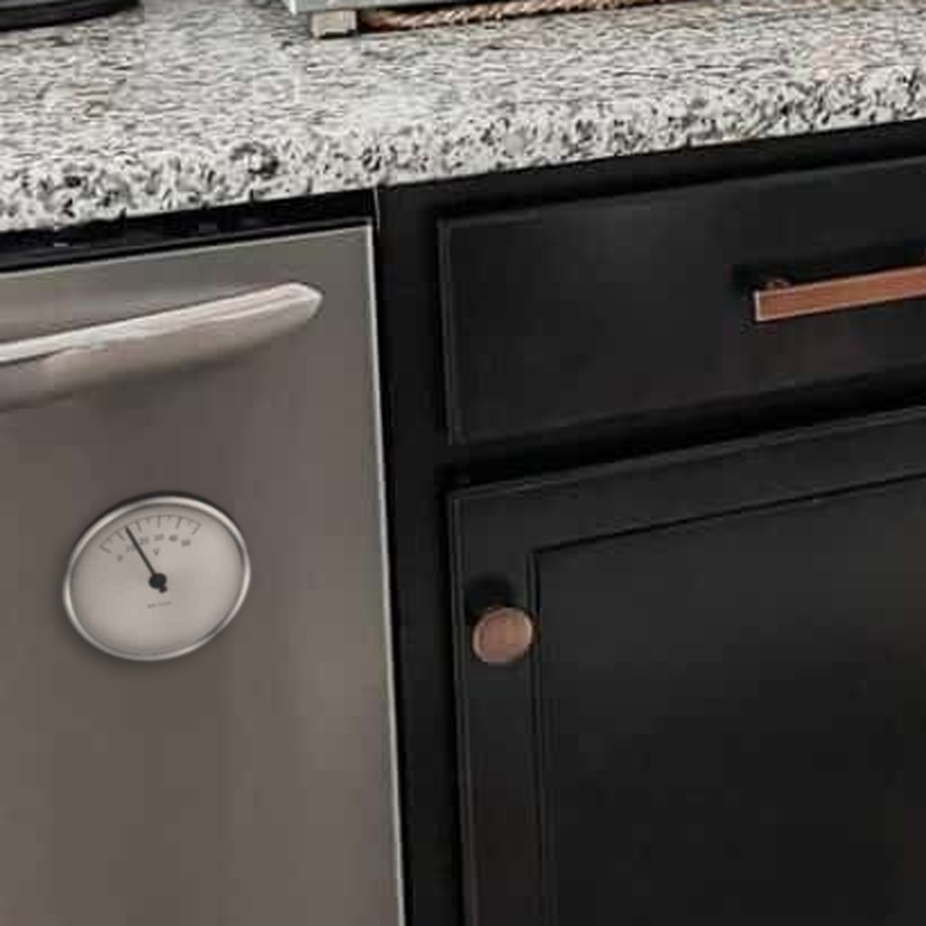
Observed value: 15 V
